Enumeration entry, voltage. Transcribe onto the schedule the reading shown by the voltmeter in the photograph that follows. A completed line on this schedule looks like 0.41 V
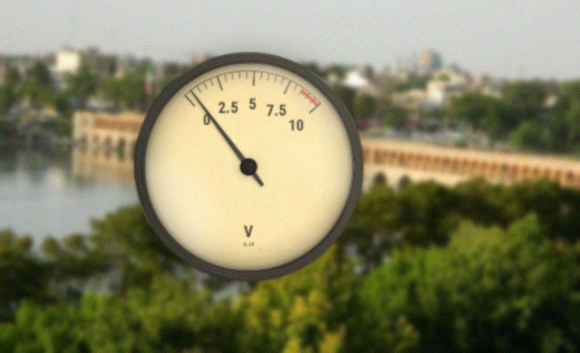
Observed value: 0.5 V
